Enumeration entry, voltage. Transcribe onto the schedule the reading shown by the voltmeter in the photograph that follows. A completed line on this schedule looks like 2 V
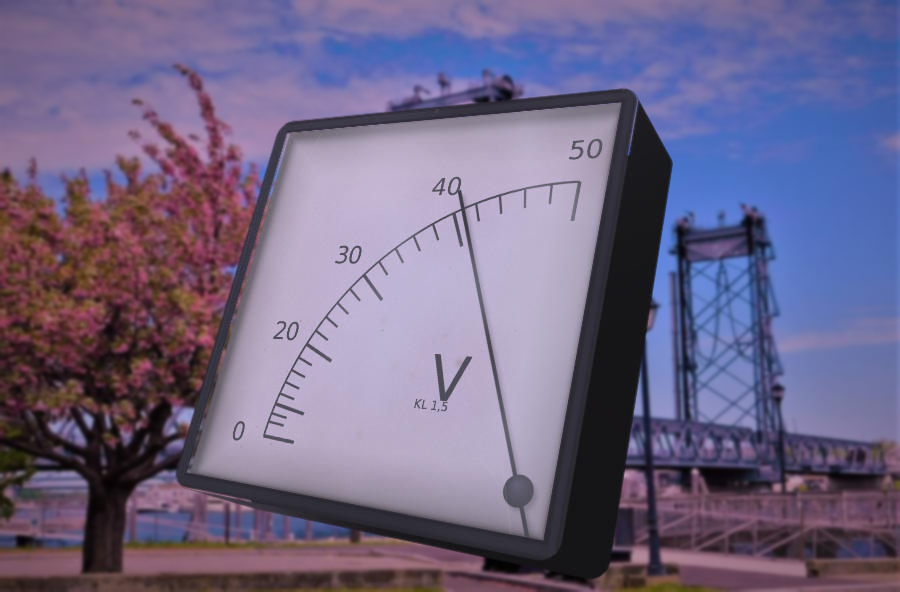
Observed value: 41 V
